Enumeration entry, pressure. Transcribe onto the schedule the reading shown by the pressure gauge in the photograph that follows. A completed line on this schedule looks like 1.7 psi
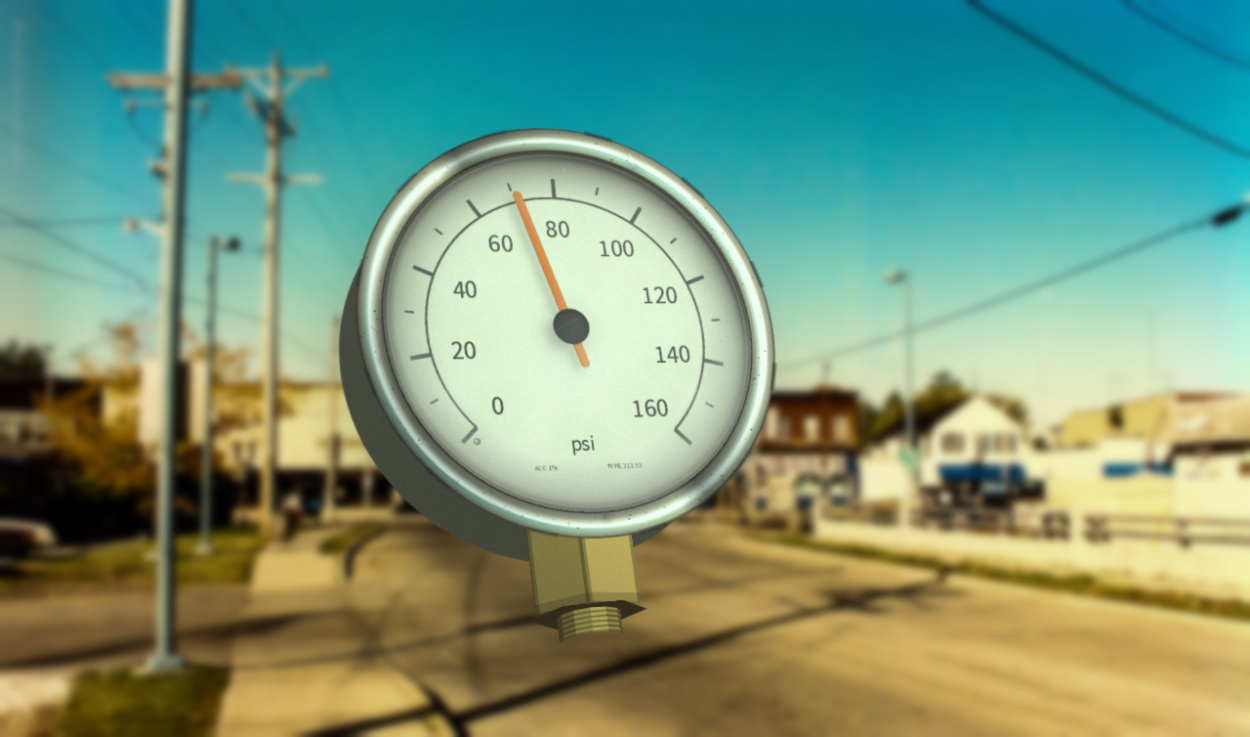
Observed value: 70 psi
